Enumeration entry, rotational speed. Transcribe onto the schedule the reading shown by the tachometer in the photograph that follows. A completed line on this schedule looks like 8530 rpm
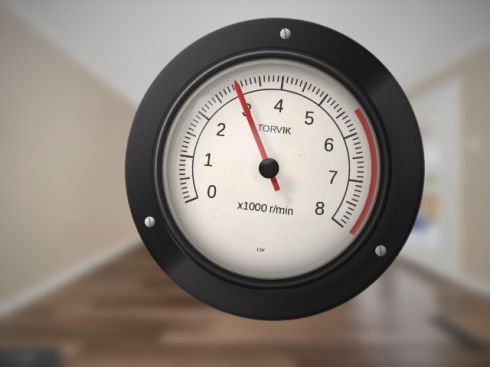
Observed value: 3000 rpm
